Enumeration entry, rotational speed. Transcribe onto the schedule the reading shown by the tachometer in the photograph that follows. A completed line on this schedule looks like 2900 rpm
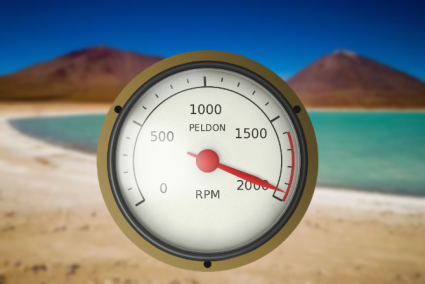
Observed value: 1950 rpm
